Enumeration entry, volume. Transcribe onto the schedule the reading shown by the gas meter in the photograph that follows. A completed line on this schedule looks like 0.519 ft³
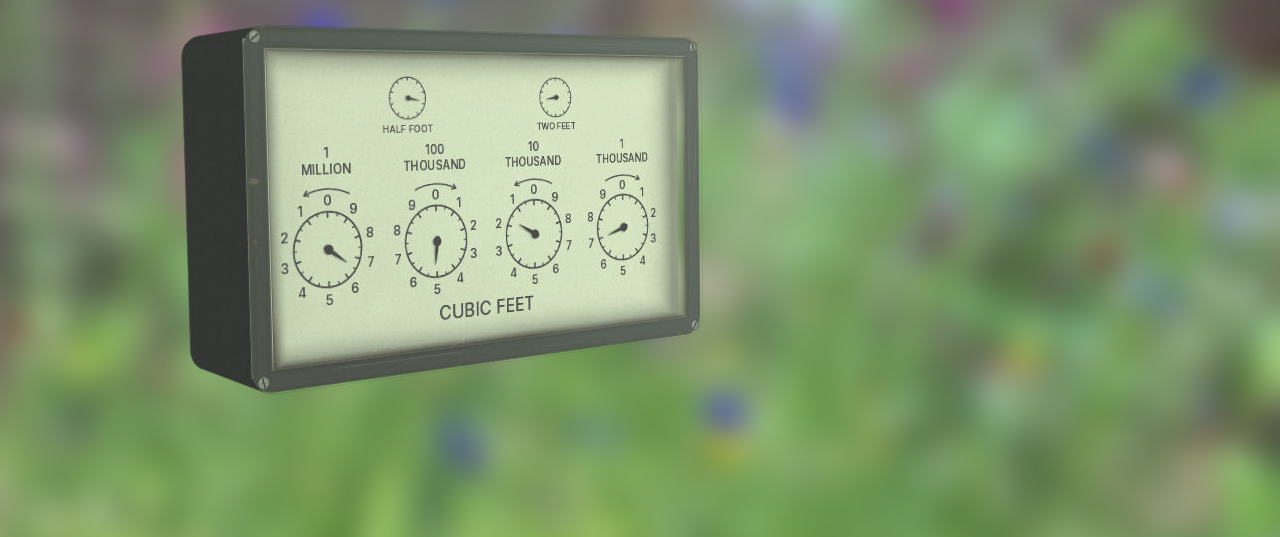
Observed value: 651700 ft³
